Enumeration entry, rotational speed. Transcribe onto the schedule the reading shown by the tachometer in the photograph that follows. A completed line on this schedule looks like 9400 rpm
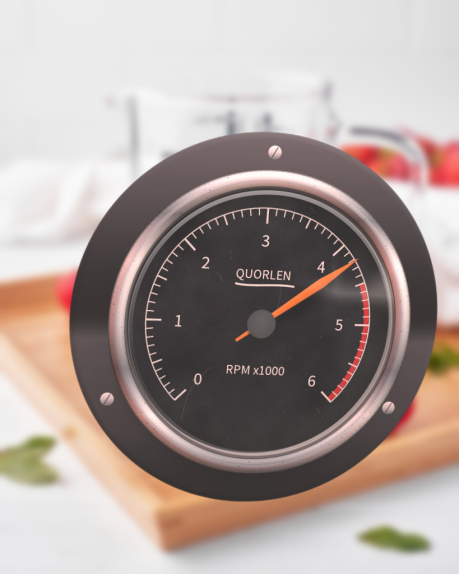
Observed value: 4200 rpm
